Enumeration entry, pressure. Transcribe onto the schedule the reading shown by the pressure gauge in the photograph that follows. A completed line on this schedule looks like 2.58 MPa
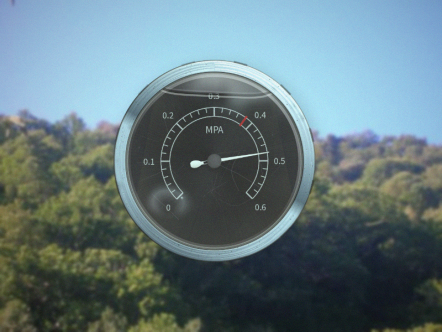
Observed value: 0.48 MPa
